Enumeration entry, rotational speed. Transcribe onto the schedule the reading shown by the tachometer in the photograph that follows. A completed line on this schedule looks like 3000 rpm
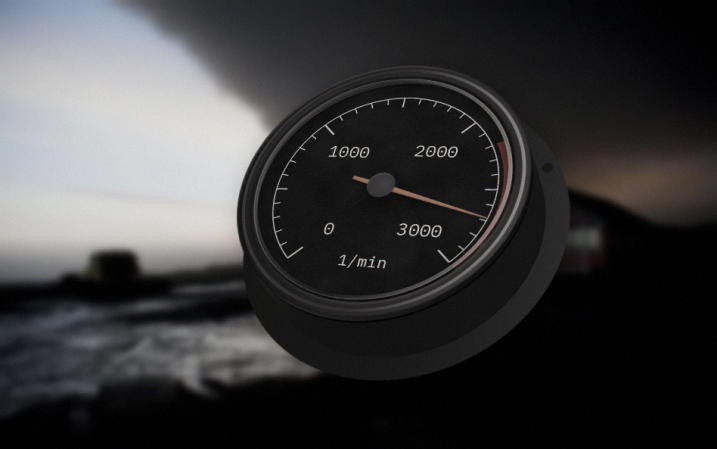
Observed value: 2700 rpm
